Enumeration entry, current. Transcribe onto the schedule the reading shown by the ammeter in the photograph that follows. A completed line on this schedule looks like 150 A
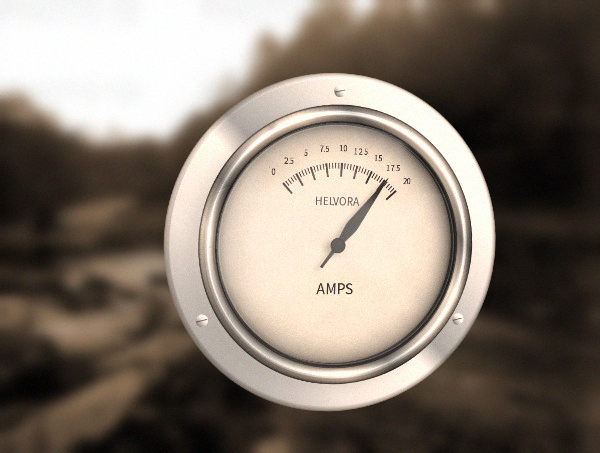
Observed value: 17.5 A
